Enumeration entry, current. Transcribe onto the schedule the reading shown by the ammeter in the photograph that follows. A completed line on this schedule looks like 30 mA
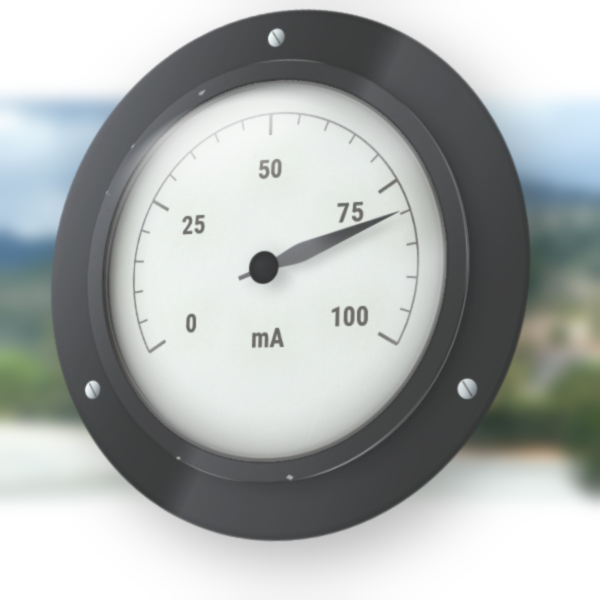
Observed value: 80 mA
